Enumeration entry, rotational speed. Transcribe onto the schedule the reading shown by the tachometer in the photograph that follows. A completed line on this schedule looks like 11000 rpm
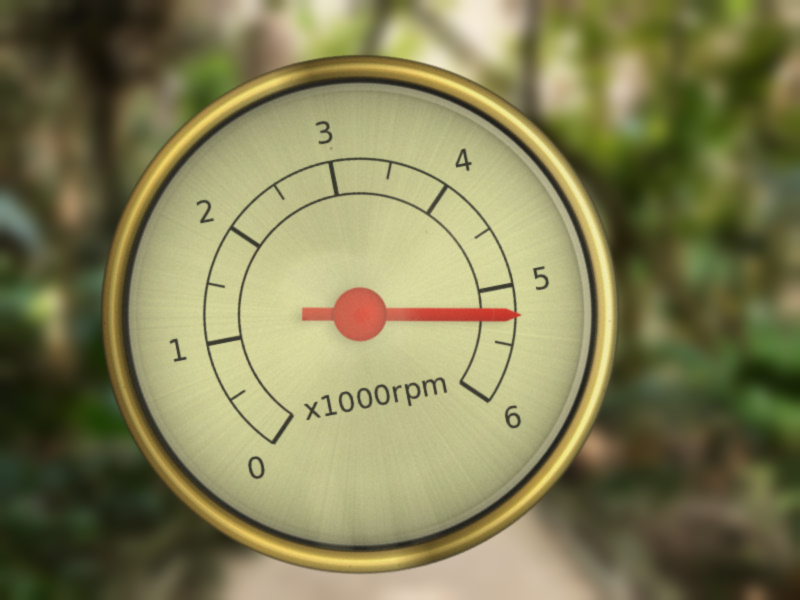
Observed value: 5250 rpm
